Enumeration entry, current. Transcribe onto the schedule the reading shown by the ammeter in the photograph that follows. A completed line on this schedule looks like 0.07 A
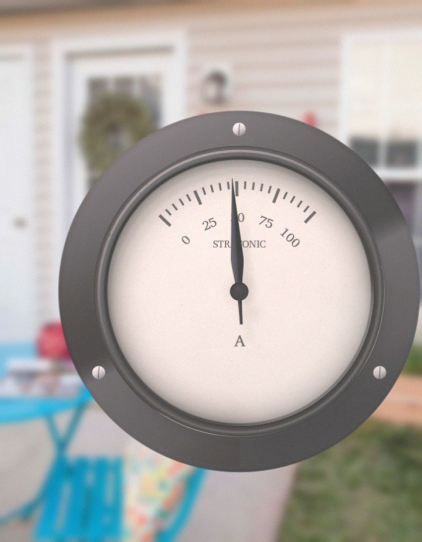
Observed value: 47.5 A
